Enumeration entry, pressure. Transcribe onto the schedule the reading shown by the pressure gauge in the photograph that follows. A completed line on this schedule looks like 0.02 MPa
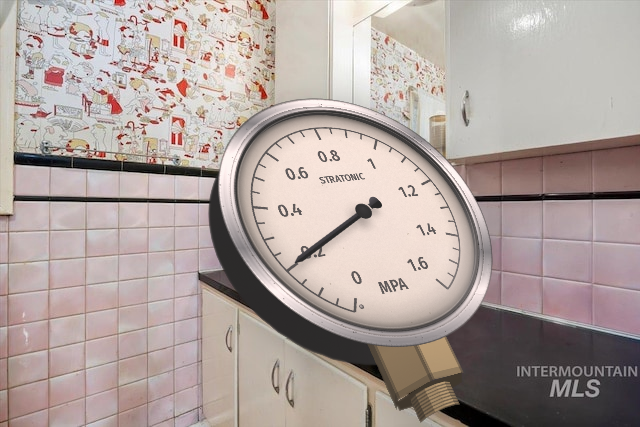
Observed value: 0.2 MPa
